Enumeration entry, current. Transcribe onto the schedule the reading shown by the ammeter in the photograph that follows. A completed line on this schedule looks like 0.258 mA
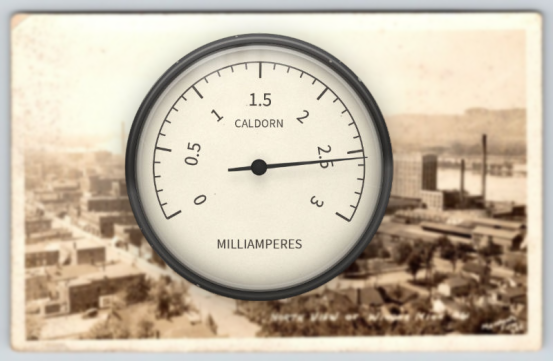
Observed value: 2.55 mA
